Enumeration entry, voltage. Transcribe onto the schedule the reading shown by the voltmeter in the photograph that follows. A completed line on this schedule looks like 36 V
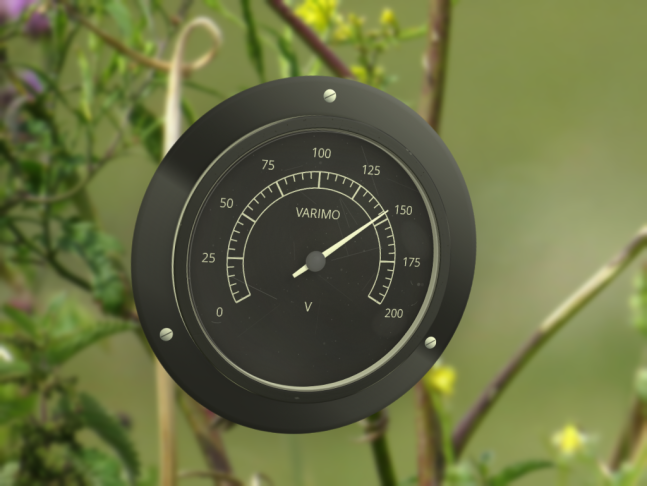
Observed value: 145 V
